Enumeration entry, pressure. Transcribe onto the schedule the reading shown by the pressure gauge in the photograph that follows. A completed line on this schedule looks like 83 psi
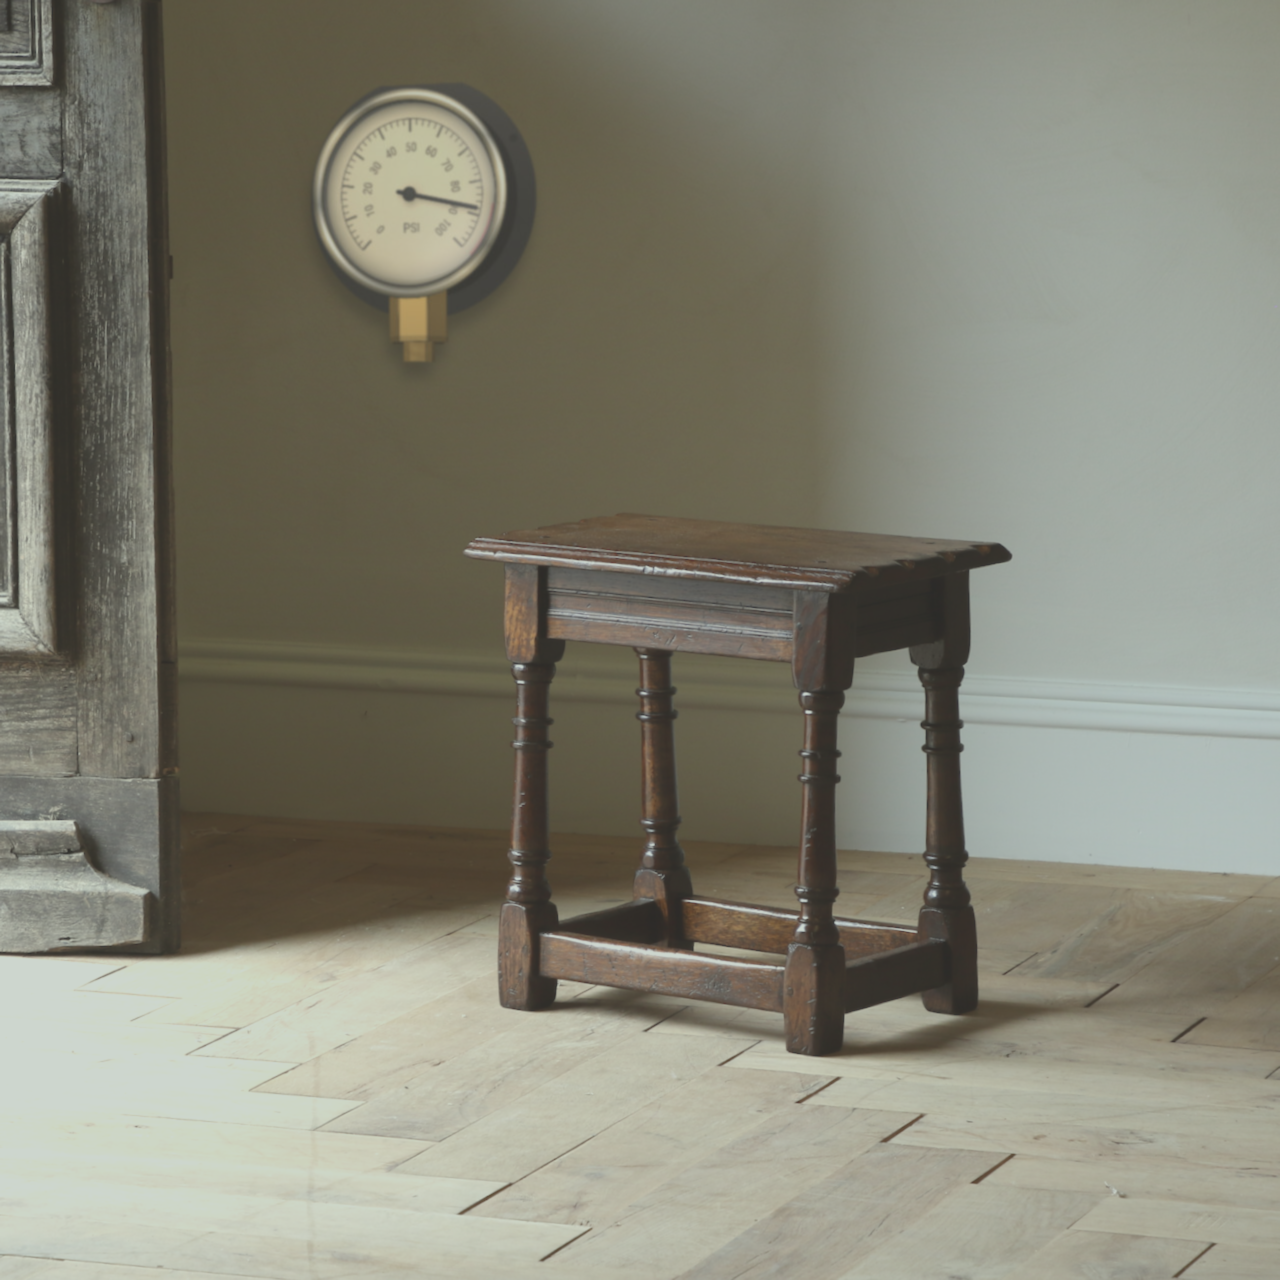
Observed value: 88 psi
